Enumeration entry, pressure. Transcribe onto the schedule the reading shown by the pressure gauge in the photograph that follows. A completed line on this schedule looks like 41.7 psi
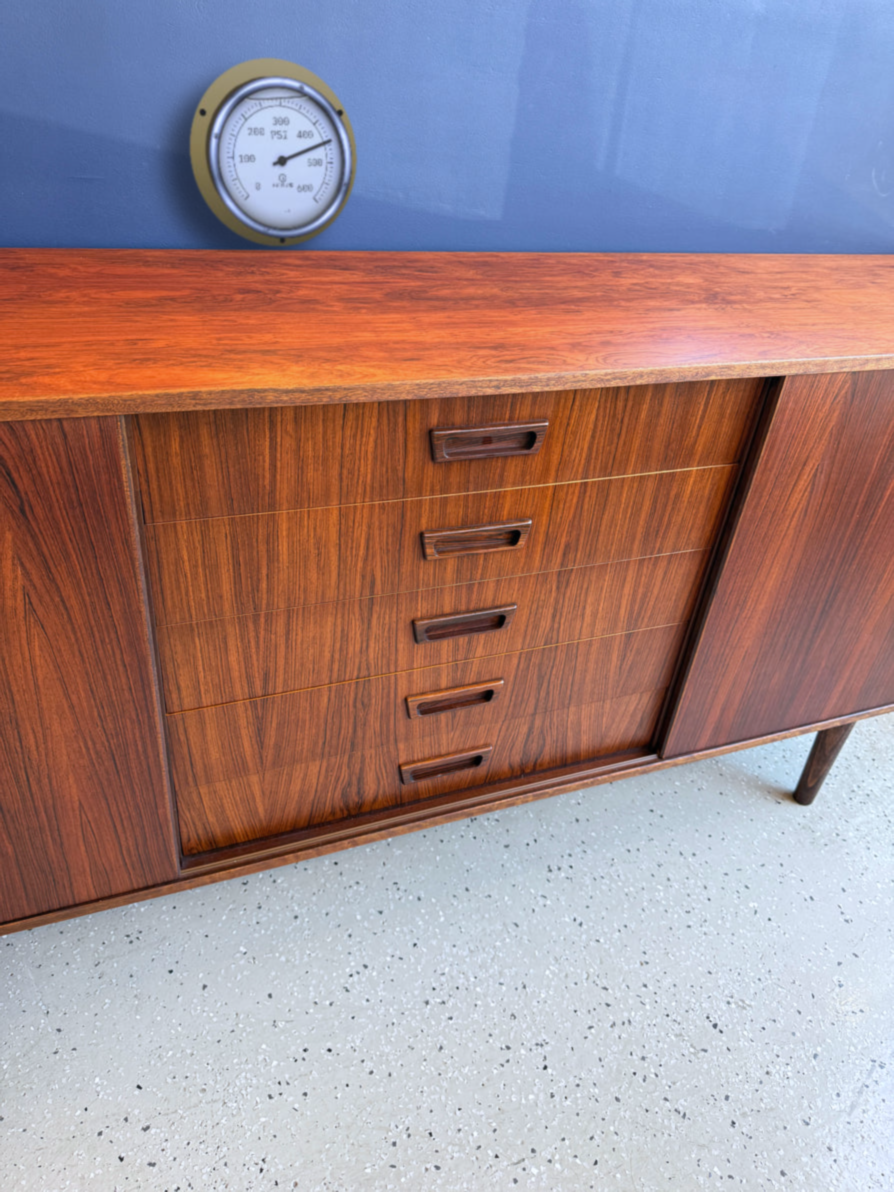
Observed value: 450 psi
